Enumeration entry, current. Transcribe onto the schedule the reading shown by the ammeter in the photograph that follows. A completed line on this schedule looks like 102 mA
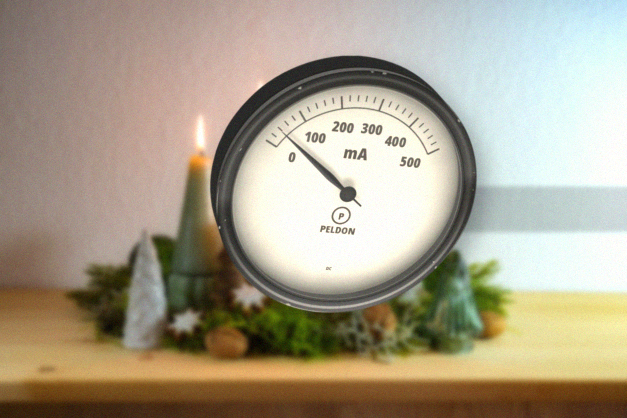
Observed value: 40 mA
